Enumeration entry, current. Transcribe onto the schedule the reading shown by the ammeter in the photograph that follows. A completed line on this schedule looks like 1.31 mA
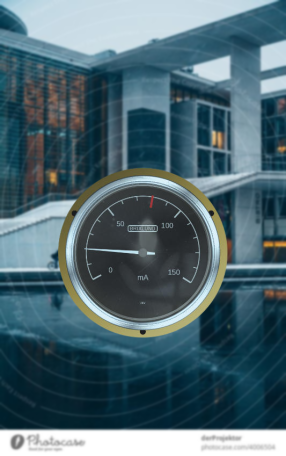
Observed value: 20 mA
